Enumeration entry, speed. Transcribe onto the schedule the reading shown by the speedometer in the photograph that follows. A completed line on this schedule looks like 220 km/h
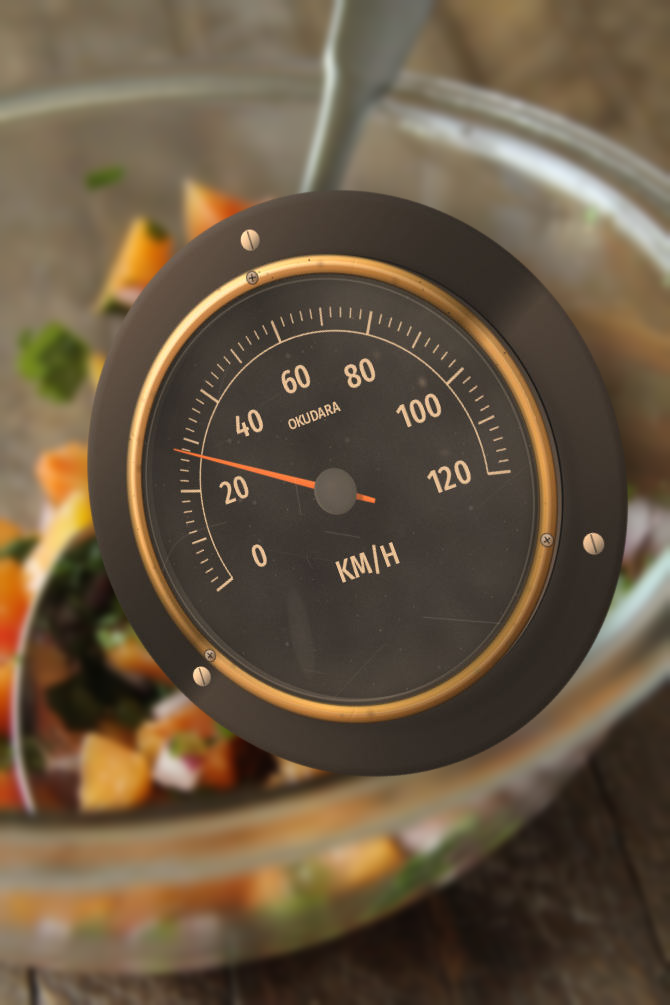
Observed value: 28 km/h
